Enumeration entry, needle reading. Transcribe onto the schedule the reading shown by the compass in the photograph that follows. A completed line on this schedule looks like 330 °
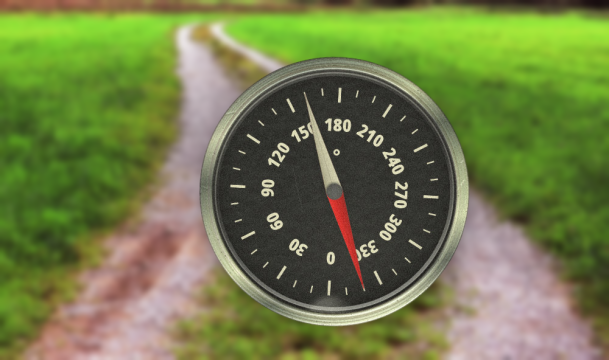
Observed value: 340 °
